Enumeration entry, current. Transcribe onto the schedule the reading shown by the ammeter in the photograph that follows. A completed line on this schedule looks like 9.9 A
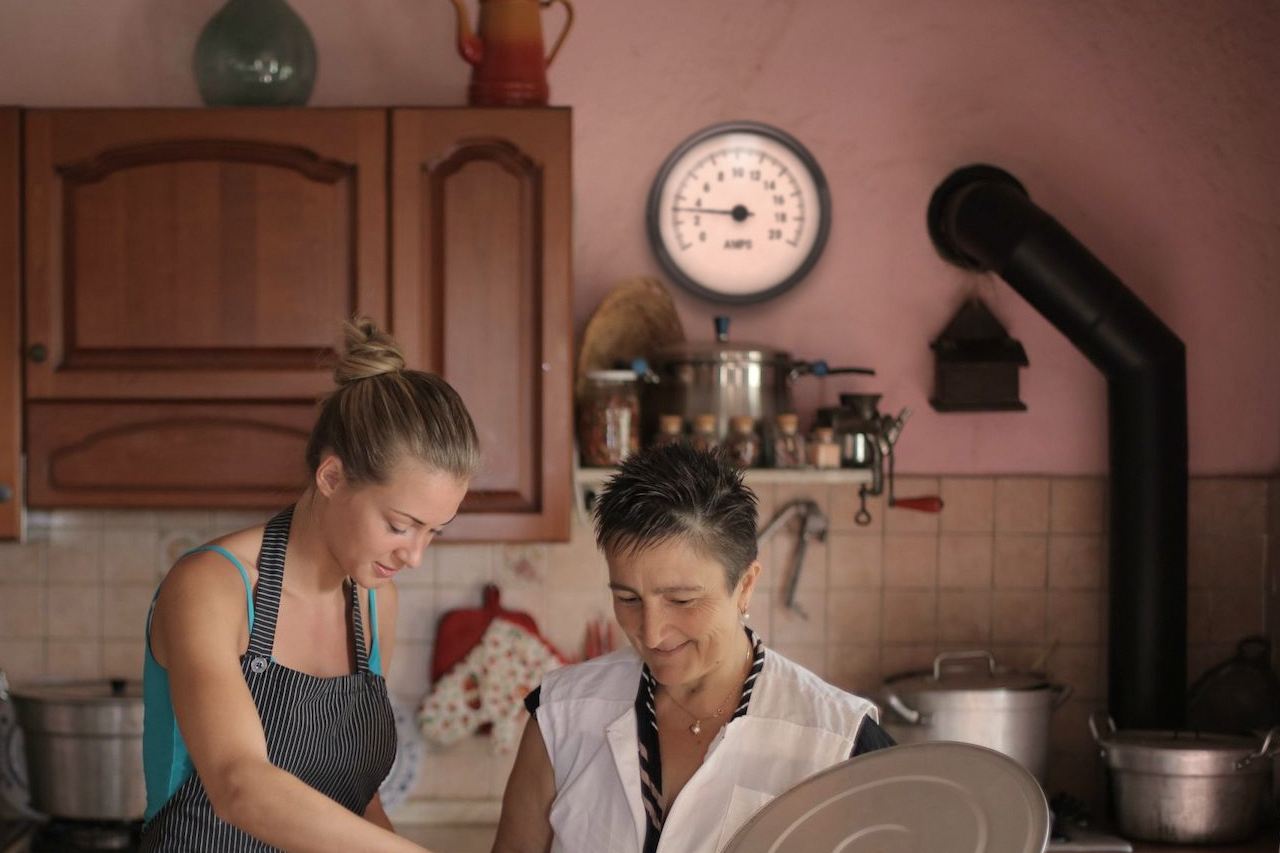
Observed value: 3 A
